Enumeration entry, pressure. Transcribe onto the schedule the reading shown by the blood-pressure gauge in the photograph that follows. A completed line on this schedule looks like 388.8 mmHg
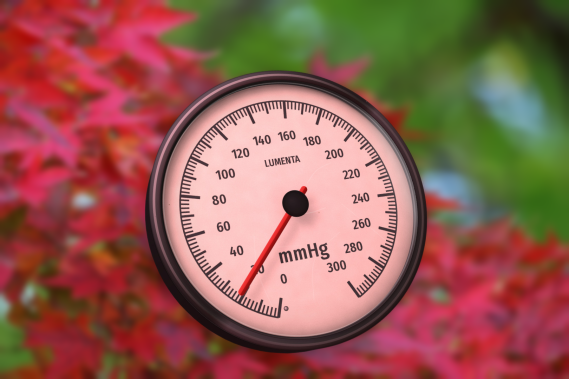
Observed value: 22 mmHg
